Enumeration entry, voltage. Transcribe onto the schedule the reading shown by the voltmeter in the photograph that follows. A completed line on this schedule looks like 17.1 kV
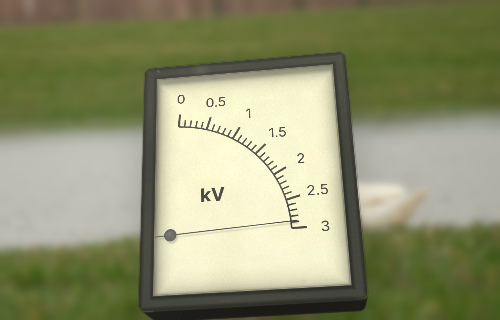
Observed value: 2.9 kV
